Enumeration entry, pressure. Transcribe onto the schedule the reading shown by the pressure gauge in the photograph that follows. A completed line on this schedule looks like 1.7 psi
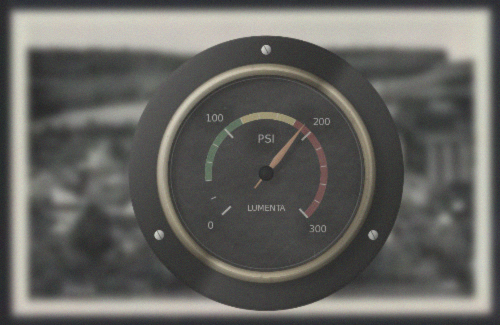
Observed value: 190 psi
